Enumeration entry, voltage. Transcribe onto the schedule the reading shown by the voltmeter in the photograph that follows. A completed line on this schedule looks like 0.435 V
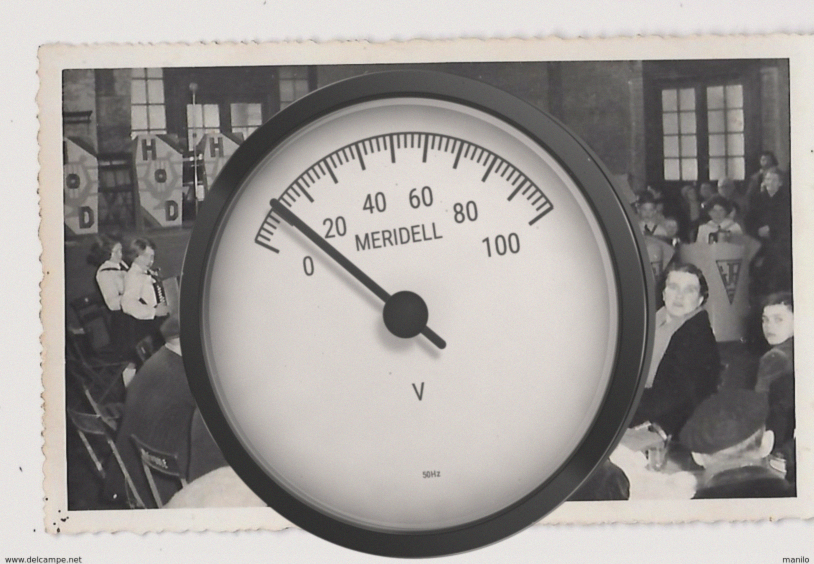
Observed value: 12 V
